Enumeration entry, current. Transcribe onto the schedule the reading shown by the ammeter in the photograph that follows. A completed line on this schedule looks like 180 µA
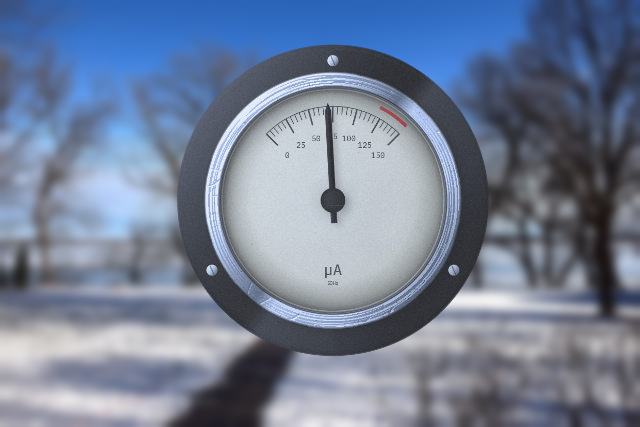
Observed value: 70 µA
